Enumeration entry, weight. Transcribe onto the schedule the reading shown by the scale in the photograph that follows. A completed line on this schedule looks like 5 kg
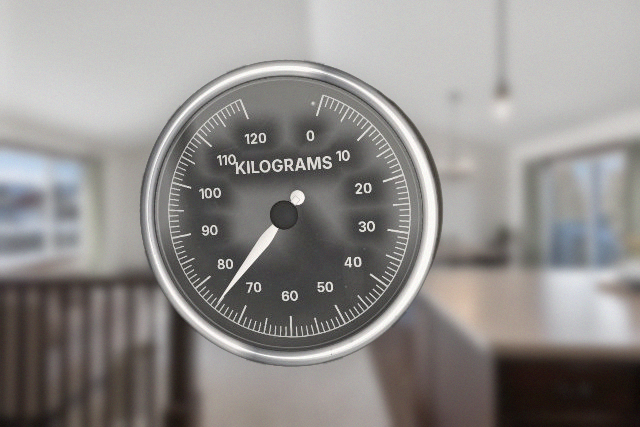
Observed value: 75 kg
